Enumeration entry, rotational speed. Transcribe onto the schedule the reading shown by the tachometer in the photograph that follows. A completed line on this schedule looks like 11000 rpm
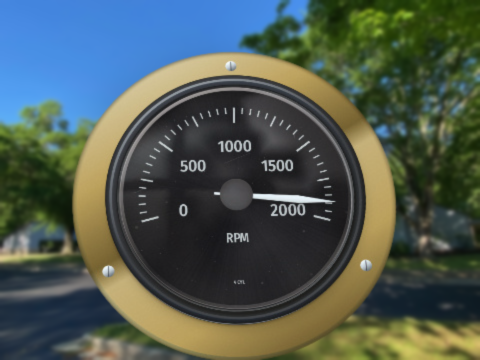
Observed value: 1900 rpm
